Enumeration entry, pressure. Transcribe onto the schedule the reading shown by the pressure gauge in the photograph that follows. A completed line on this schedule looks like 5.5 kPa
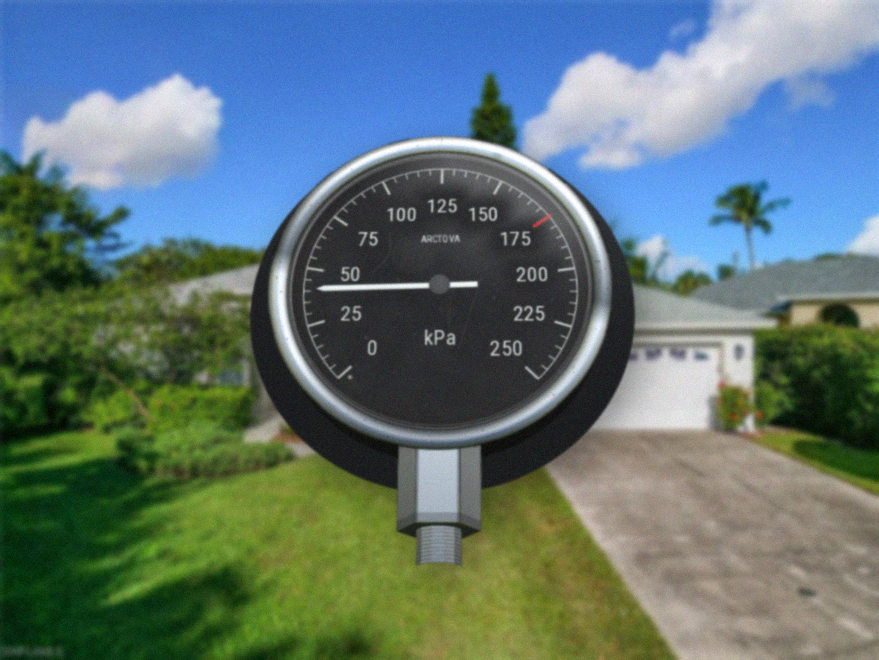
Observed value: 40 kPa
